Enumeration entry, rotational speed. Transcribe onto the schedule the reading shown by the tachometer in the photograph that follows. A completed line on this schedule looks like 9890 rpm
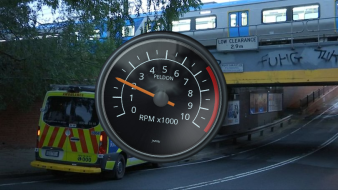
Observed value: 2000 rpm
